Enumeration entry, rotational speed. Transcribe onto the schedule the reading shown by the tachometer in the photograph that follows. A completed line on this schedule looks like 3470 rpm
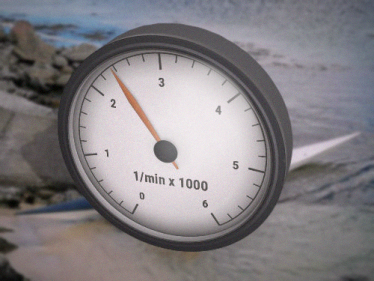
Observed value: 2400 rpm
